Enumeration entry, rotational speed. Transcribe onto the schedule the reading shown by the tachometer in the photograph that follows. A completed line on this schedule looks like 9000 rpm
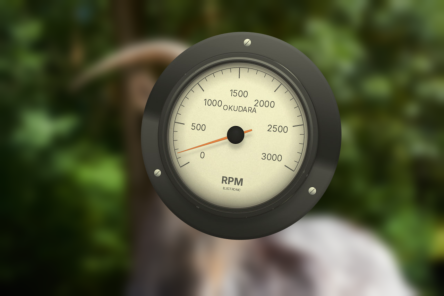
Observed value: 150 rpm
